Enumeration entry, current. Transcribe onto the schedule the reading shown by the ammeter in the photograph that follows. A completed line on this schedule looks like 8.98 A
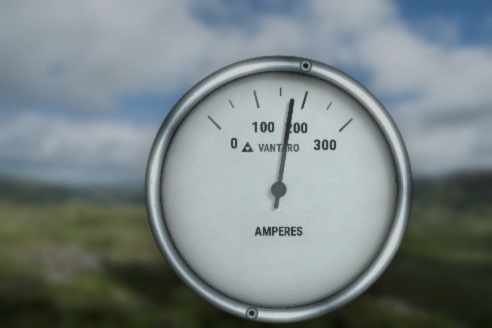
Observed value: 175 A
